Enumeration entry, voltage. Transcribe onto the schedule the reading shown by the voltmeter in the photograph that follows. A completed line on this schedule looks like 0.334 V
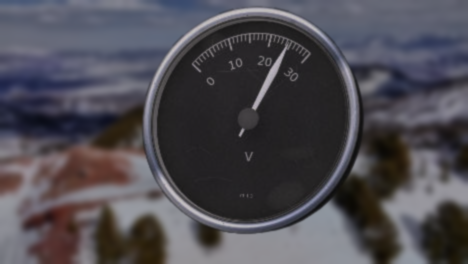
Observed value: 25 V
